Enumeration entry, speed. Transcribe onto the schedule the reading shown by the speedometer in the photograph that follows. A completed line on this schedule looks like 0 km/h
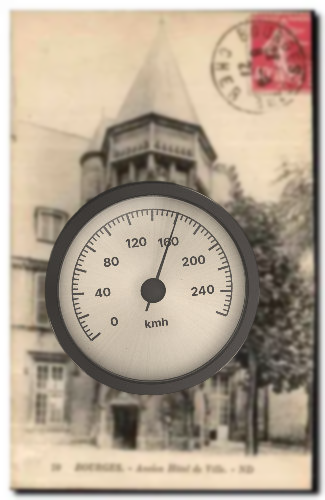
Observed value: 160 km/h
